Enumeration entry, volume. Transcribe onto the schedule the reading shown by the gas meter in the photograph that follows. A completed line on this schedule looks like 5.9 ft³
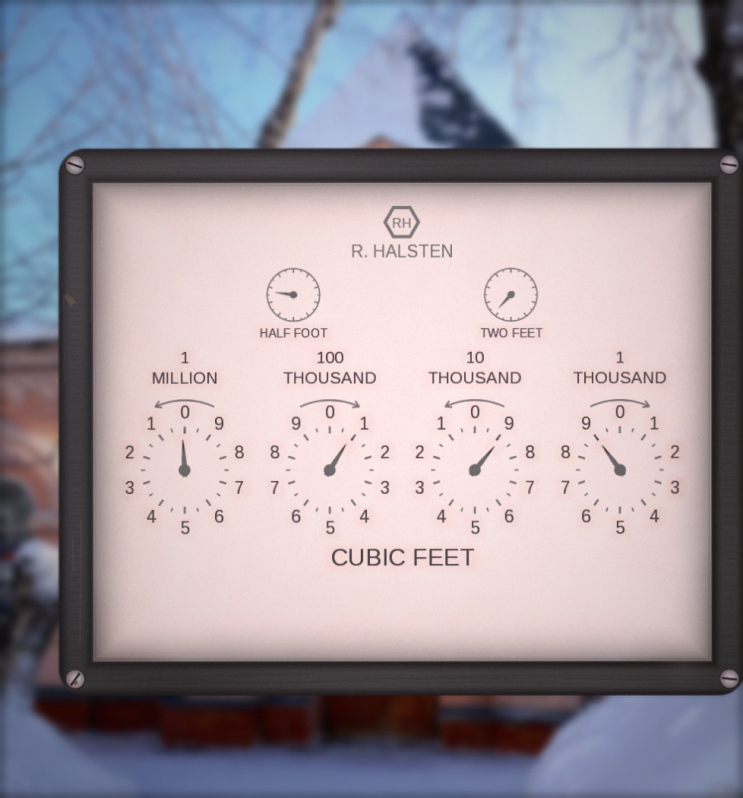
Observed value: 8900 ft³
